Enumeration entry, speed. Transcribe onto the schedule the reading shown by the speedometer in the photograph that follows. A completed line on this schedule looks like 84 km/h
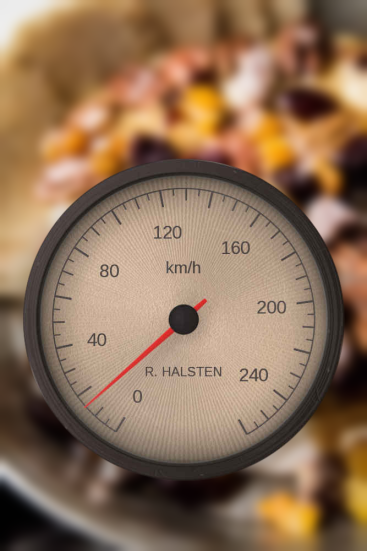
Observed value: 15 km/h
